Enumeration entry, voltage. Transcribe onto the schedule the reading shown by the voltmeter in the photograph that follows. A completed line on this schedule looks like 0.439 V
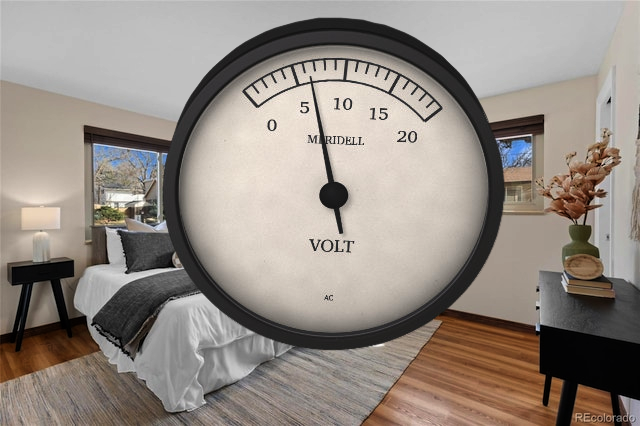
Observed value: 6.5 V
